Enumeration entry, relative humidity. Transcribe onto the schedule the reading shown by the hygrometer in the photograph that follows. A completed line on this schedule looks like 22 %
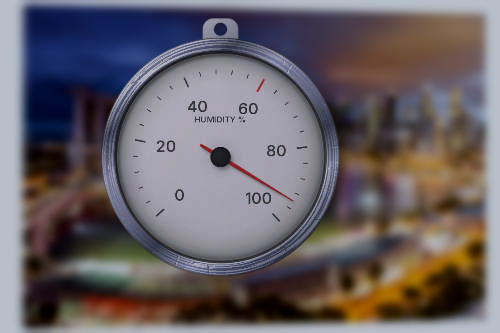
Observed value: 94 %
